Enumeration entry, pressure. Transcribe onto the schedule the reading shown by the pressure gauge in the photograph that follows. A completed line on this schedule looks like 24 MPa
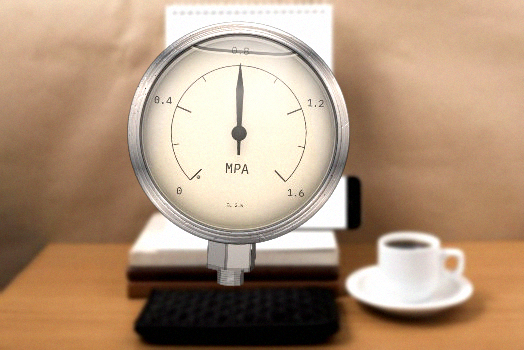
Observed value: 0.8 MPa
